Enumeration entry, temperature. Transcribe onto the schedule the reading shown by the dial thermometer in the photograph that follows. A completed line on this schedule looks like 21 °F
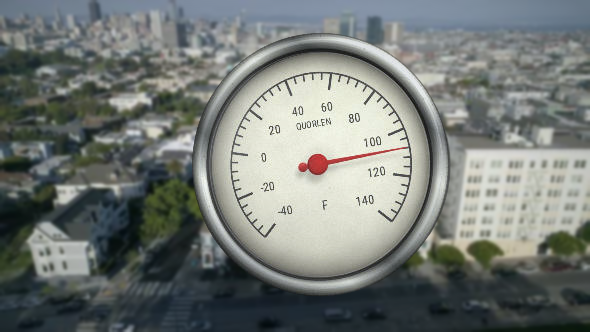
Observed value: 108 °F
